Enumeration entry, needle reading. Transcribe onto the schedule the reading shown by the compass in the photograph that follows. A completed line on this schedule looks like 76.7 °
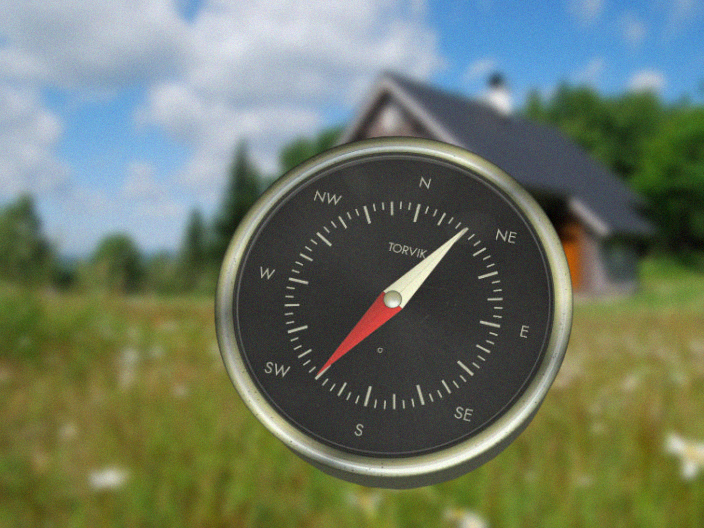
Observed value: 210 °
